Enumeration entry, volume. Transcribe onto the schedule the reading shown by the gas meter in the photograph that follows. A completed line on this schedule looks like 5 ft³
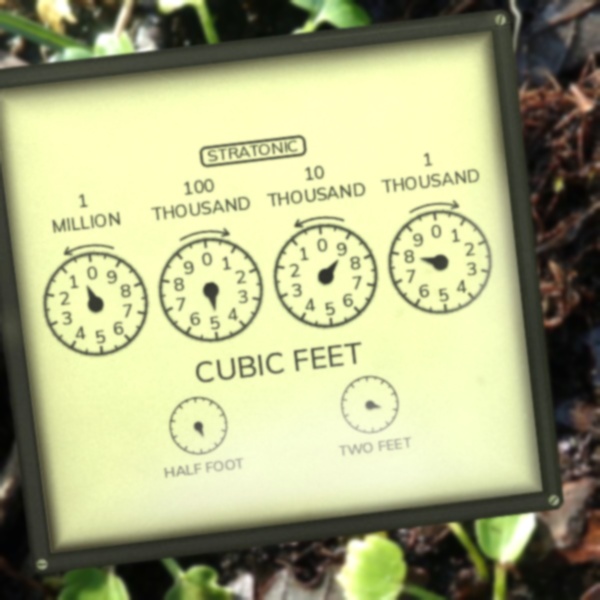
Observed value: 48800 ft³
